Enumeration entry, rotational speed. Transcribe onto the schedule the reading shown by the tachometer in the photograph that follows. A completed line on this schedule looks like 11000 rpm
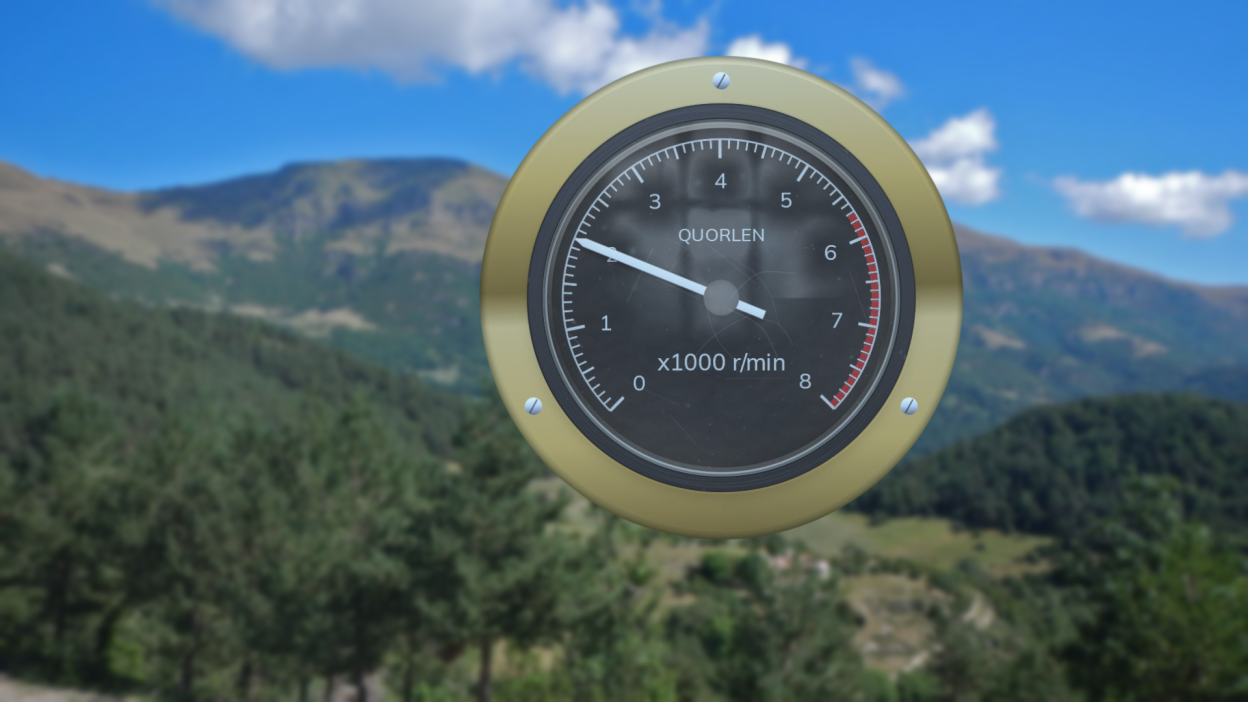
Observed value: 2000 rpm
